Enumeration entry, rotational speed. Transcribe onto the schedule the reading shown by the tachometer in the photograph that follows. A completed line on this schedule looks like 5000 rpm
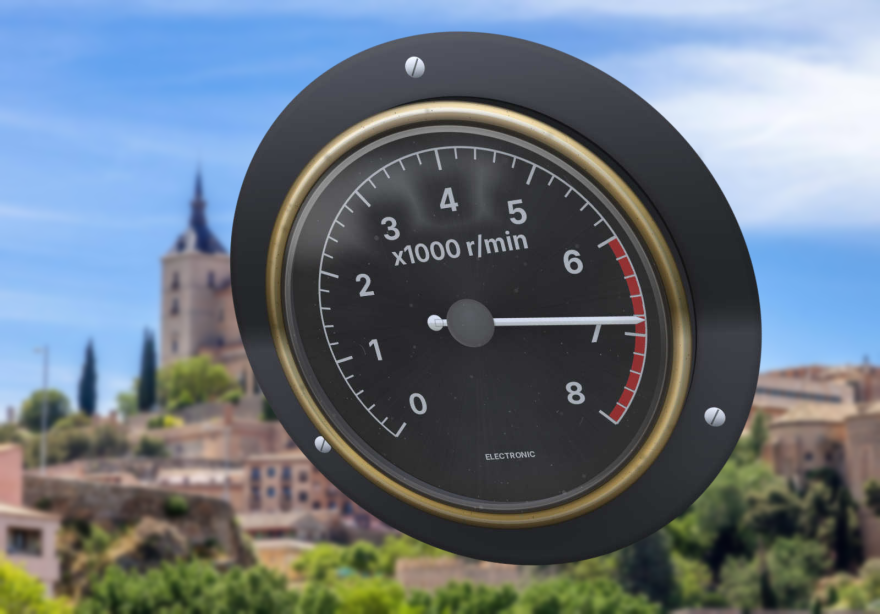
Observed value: 6800 rpm
